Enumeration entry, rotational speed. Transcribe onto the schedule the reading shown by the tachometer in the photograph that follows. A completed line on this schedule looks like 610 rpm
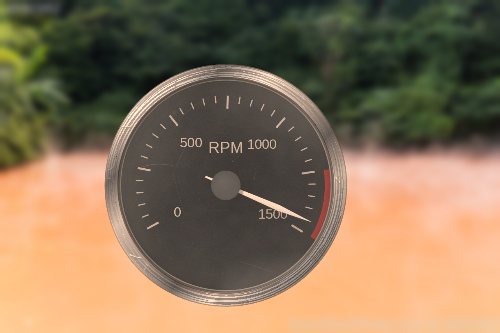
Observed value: 1450 rpm
